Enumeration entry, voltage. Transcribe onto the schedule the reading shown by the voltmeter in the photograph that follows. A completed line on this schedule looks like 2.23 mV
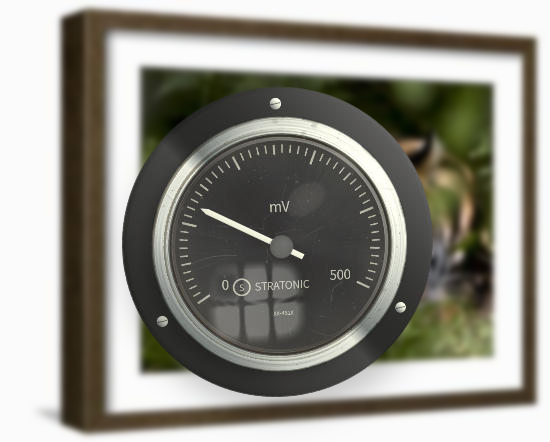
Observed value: 125 mV
